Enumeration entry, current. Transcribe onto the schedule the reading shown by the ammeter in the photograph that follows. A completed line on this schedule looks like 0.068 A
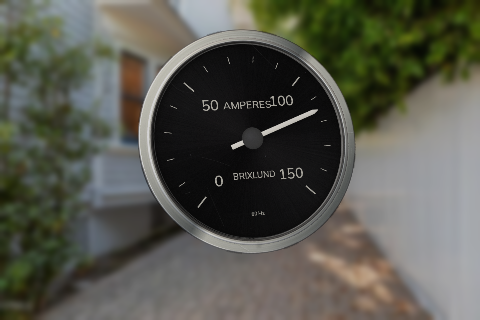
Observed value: 115 A
